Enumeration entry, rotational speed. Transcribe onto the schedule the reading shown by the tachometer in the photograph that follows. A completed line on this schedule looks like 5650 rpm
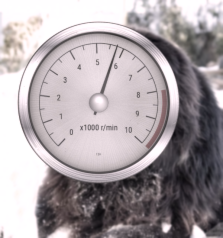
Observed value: 5750 rpm
